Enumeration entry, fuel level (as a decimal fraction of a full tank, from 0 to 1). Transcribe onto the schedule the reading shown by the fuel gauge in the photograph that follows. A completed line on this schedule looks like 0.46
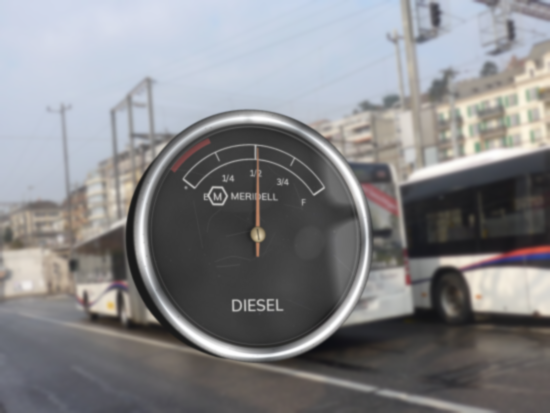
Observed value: 0.5
